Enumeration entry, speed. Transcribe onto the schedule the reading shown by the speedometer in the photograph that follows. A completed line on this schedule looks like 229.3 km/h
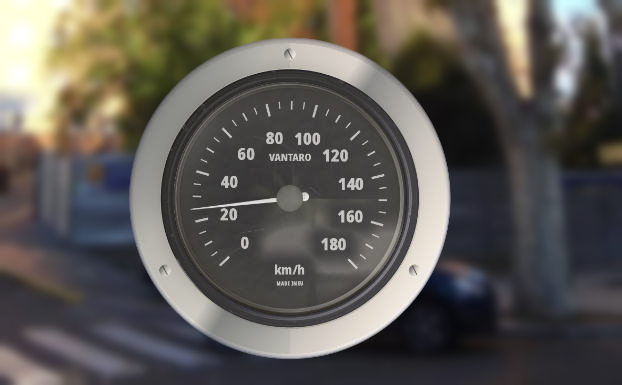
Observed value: 25 km/h
